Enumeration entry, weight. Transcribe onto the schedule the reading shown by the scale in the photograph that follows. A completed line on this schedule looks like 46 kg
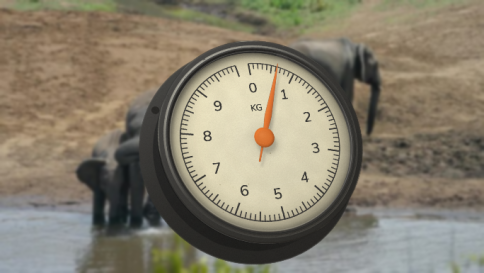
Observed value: 0.6 kg
